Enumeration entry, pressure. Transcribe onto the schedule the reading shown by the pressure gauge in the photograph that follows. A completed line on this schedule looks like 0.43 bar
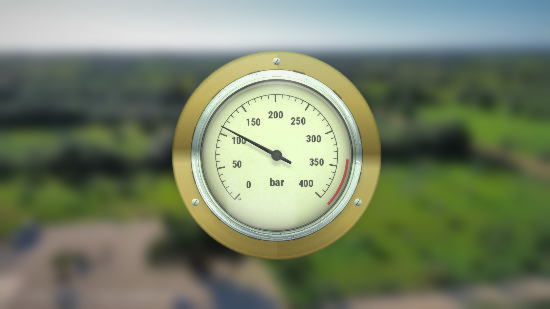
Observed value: 110 bar
